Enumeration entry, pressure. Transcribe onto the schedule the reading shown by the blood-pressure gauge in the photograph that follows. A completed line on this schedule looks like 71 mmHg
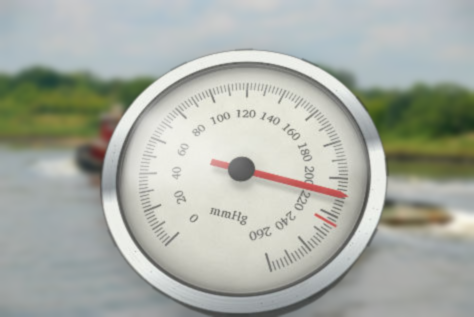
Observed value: 210 mmHg
